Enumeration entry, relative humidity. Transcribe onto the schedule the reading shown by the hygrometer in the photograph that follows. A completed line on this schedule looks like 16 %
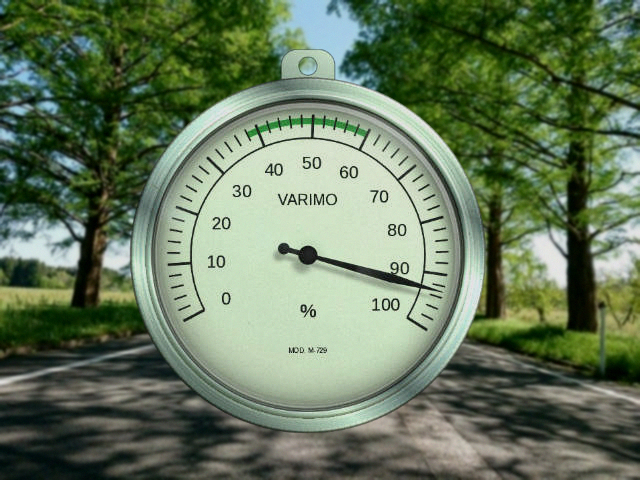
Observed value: 93 %
